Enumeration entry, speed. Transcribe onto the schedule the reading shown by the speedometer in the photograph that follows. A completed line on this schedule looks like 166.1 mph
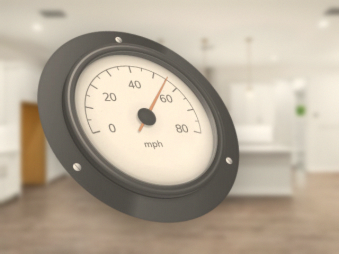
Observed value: 55 mph
